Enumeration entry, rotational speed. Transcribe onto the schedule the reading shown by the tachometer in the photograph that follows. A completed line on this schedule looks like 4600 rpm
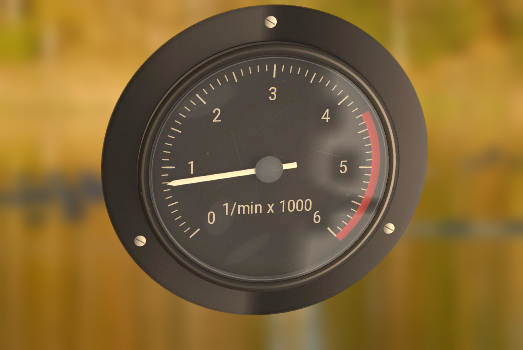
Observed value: 800 rpm
